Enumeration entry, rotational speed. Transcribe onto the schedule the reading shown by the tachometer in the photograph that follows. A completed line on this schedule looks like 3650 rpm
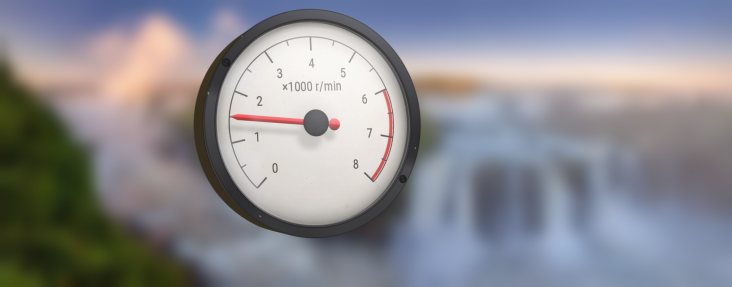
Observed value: 1500 rpm
